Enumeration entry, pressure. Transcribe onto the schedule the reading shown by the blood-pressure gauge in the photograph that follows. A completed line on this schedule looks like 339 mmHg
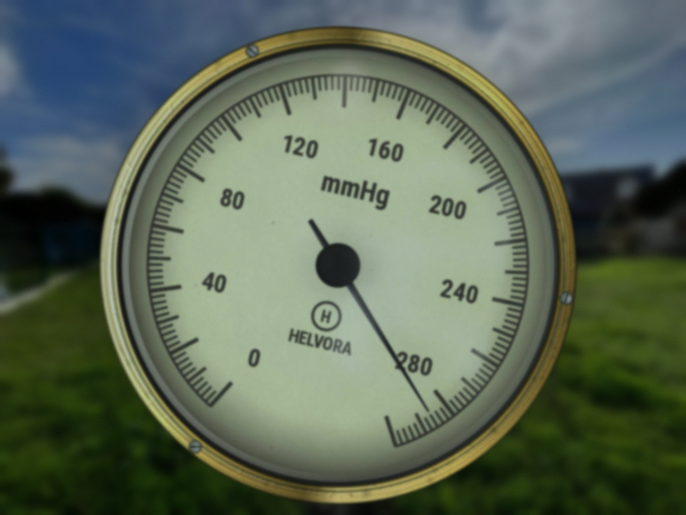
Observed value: 286 mmHg
